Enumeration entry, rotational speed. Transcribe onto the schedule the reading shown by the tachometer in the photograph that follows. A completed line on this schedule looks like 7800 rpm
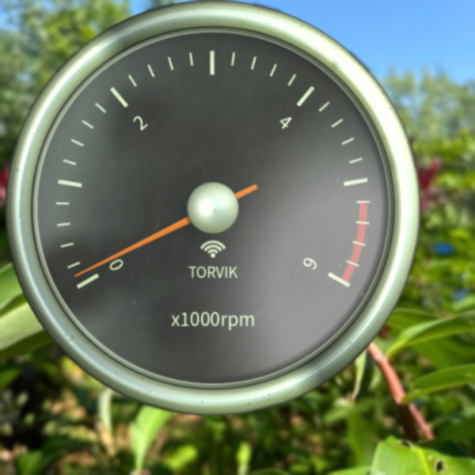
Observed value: 100 rpm
